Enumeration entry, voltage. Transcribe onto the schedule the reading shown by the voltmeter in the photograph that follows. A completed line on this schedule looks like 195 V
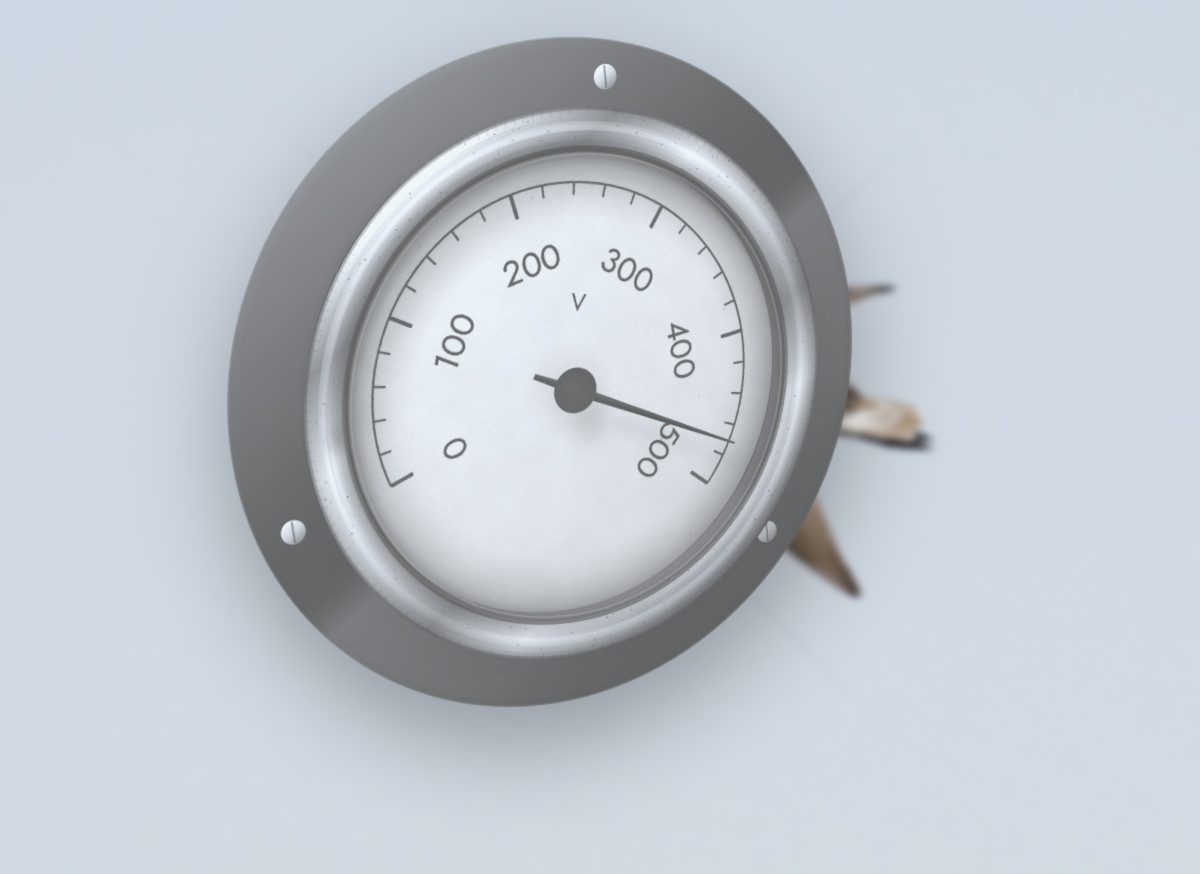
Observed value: 470 V
